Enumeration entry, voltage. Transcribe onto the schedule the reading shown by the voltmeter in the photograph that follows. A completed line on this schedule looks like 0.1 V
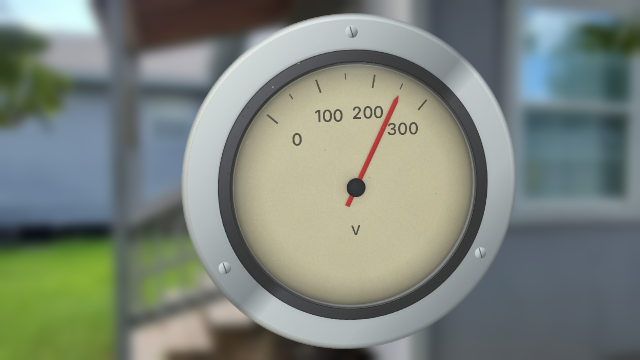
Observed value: 250 V
